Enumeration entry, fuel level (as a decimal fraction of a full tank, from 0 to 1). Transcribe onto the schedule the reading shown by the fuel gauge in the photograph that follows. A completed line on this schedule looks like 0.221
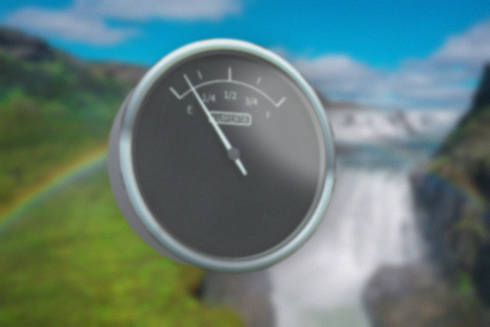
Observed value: 0.125
